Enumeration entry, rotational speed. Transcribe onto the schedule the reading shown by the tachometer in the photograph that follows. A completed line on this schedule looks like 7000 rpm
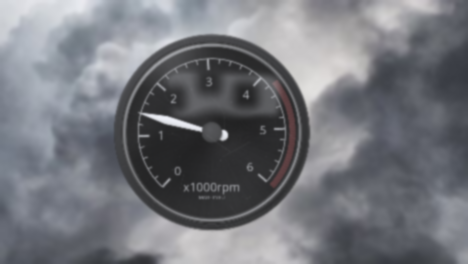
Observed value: 1400 rpm
